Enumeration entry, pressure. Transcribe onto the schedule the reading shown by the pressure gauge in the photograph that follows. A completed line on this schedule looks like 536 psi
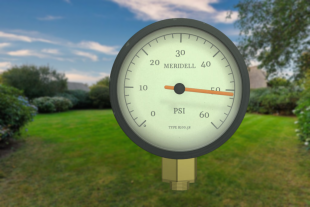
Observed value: 51 psi
